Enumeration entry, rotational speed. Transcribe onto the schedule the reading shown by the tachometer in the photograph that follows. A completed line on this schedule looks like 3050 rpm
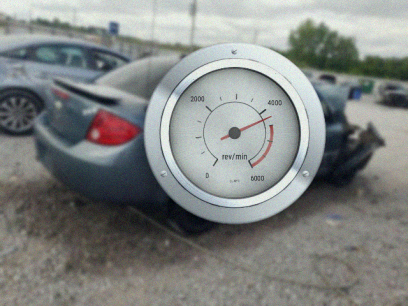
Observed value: 4250 rpm
